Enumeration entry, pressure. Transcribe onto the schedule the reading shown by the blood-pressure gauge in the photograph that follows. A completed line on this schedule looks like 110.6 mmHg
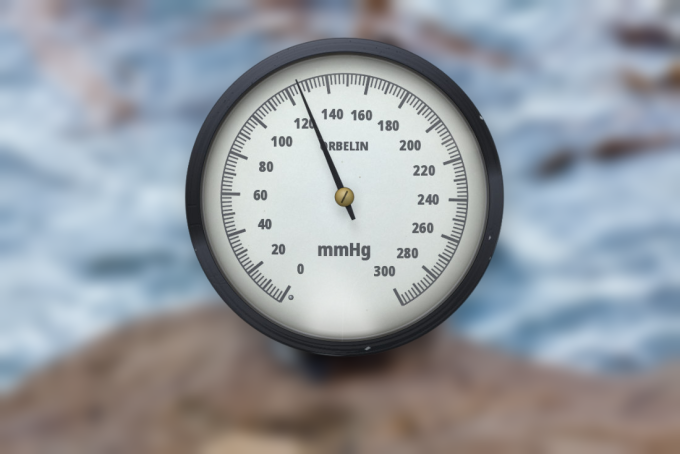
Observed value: 126 mmHg
